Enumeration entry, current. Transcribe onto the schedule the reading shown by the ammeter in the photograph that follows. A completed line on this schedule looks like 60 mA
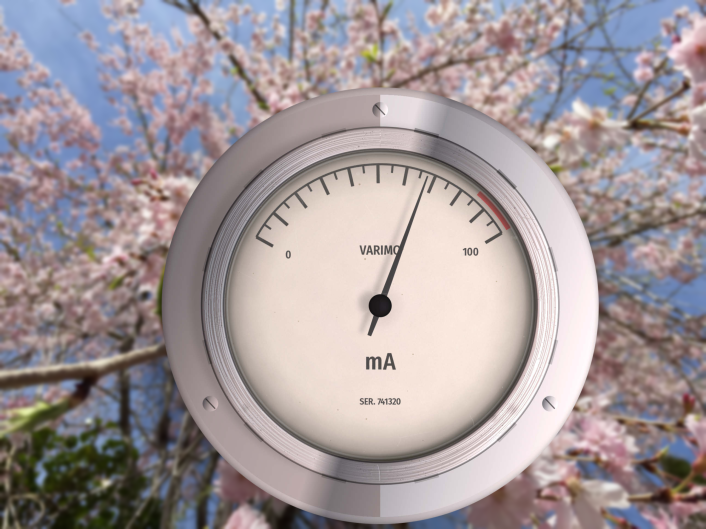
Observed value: 67.5 mA
